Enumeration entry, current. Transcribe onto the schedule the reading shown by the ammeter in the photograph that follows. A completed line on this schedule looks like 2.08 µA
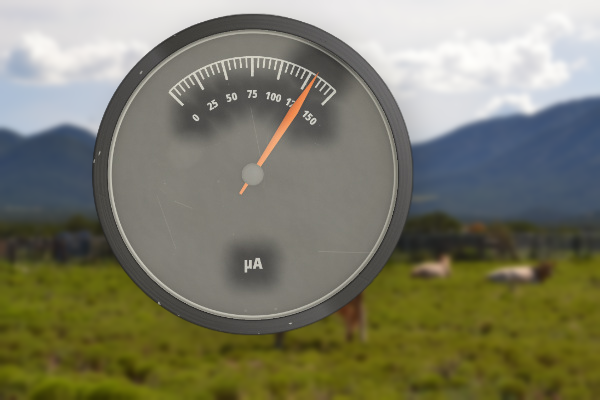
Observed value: 130 µA
